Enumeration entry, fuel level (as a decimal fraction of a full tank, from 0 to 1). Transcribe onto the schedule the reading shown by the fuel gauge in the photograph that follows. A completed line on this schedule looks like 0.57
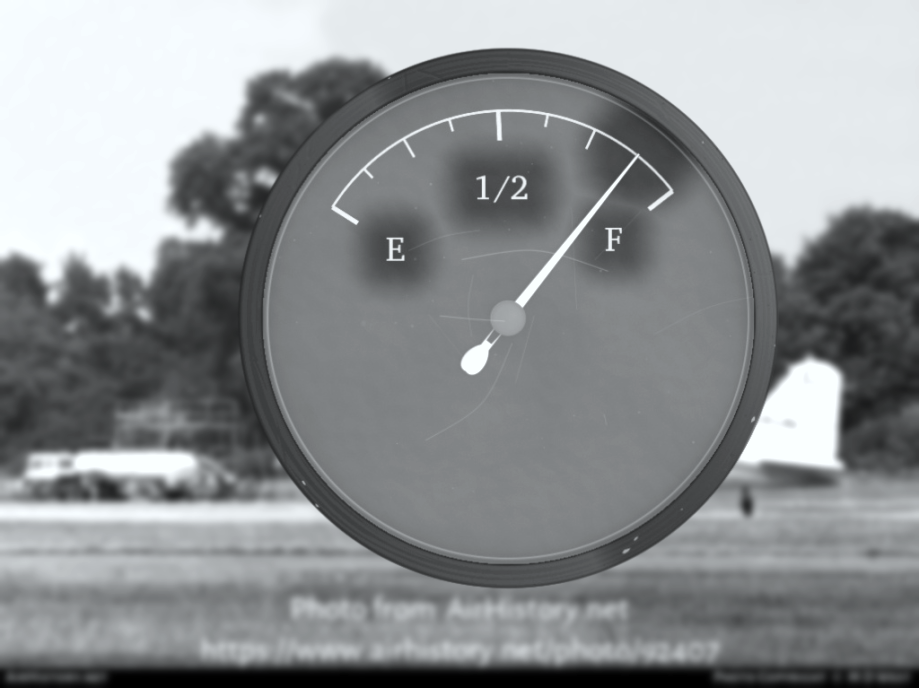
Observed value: 0.875
